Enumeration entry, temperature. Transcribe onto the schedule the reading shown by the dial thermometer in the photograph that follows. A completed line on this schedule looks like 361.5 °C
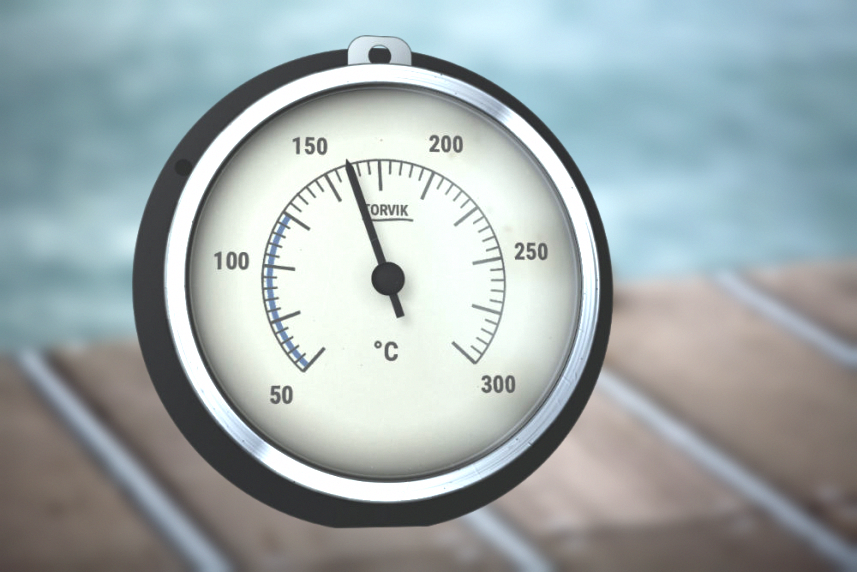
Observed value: 160 °C
